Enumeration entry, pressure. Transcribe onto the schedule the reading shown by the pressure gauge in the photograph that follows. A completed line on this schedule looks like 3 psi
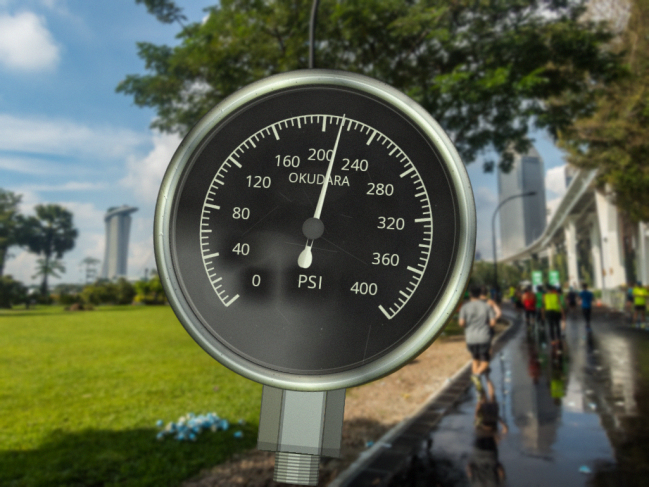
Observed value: 215 psi
